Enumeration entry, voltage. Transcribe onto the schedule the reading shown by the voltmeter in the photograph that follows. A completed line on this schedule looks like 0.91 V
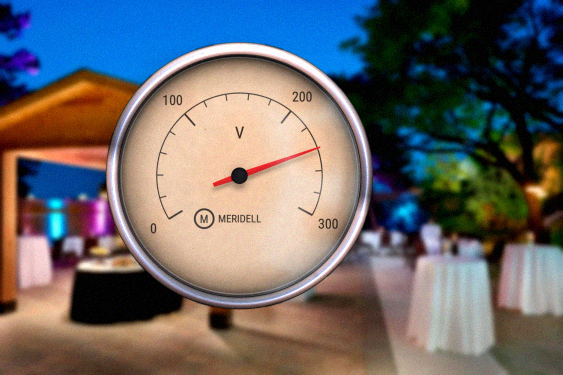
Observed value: 240 V
